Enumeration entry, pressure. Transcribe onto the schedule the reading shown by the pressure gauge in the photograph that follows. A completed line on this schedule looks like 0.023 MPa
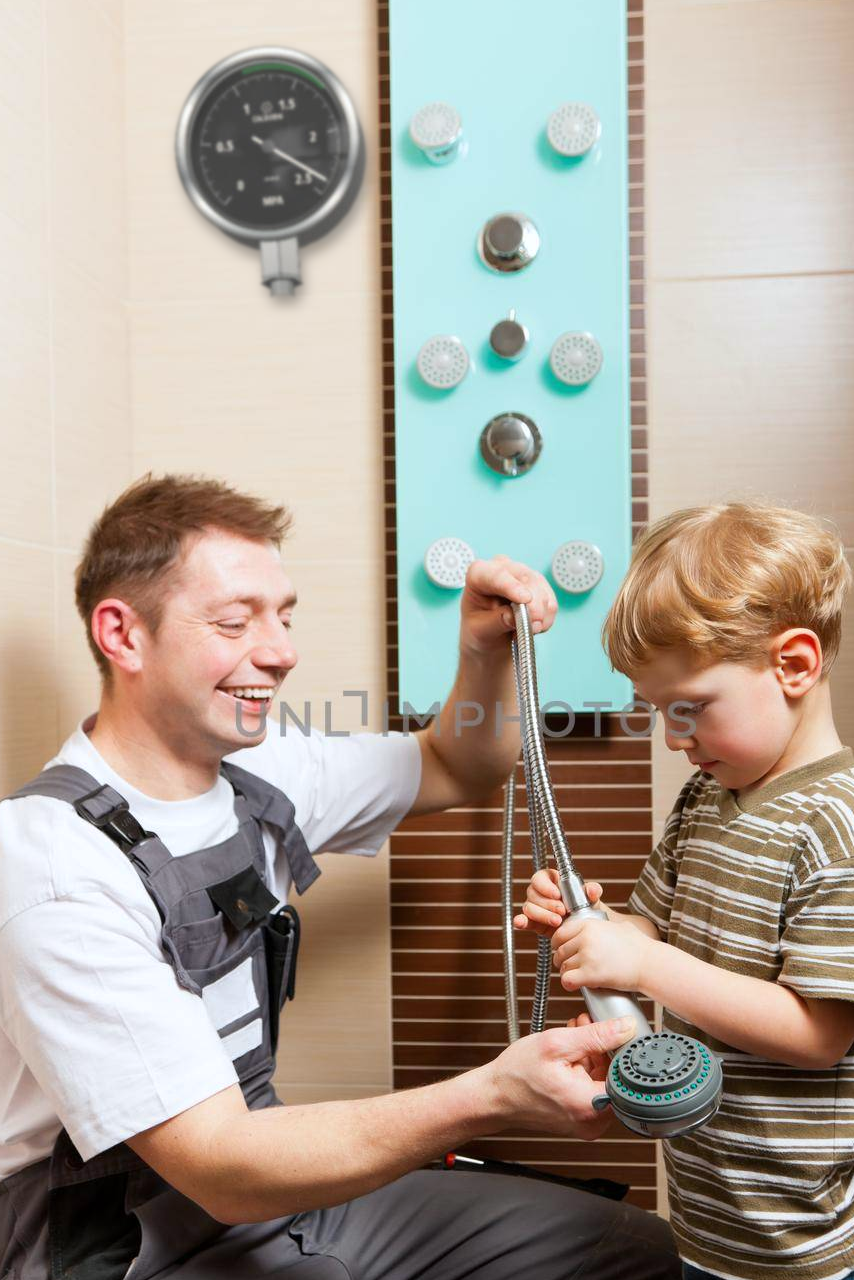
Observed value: 2.4 MPa
